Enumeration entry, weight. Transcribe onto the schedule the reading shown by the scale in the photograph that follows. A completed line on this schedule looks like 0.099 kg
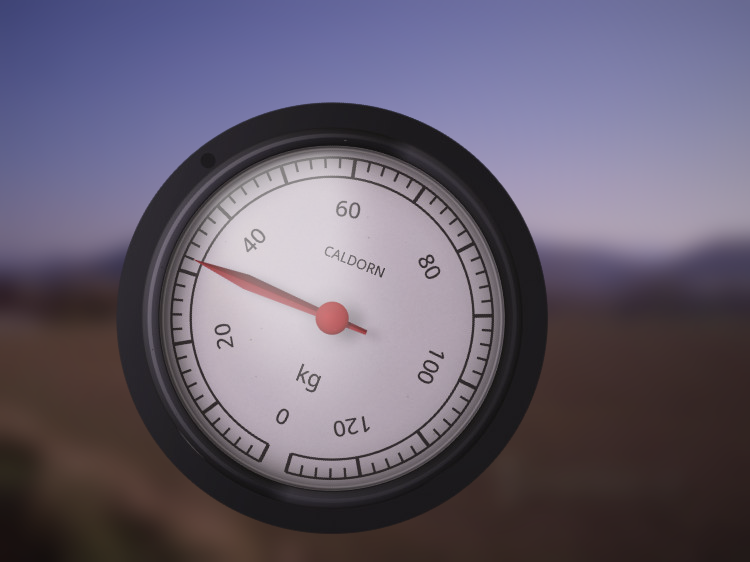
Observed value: 32 kg
